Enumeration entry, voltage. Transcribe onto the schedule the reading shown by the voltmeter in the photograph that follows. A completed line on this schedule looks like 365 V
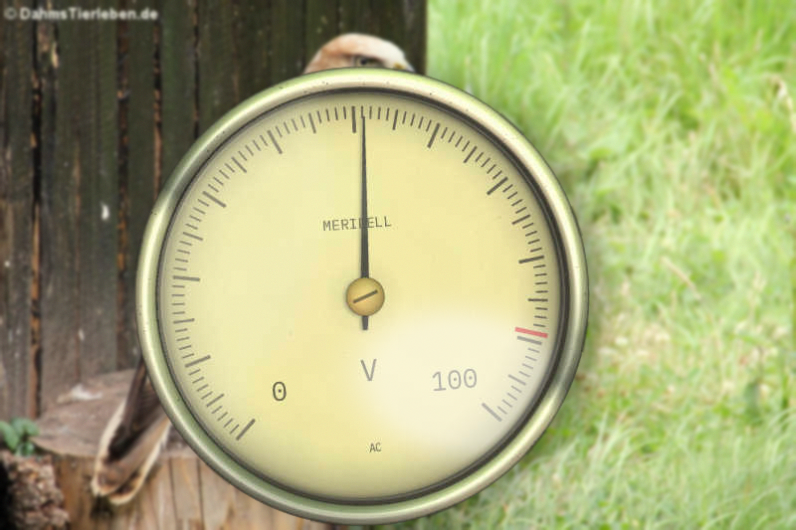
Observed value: 51 V
